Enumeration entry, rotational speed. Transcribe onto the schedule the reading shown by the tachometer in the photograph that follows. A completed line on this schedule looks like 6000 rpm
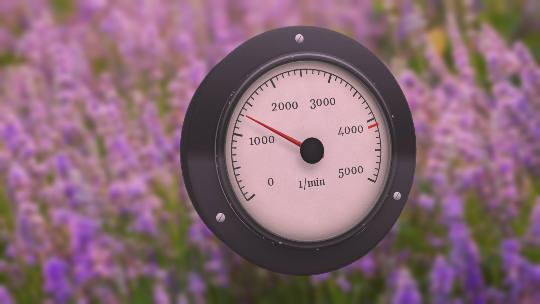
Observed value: 1300 rpm
